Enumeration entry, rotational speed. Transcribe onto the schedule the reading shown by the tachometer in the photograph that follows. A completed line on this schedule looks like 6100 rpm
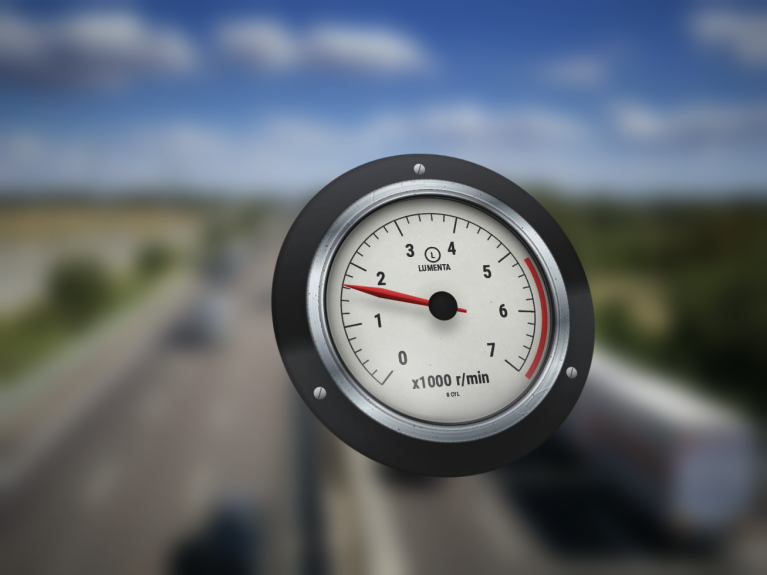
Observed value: 1600 rpm
